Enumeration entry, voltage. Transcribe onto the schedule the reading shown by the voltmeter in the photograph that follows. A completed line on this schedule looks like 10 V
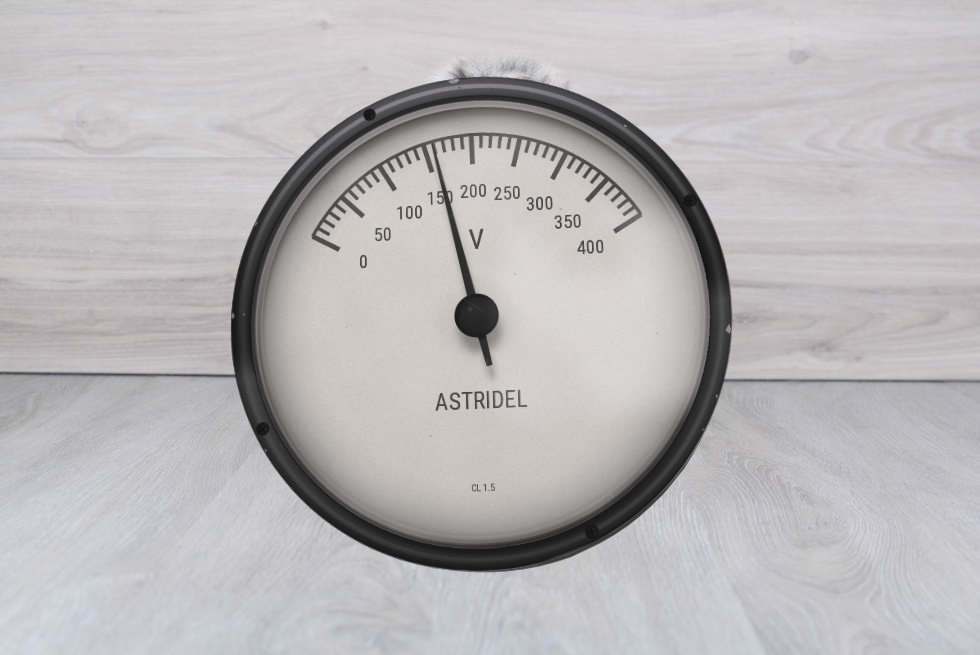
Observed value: 160 V
